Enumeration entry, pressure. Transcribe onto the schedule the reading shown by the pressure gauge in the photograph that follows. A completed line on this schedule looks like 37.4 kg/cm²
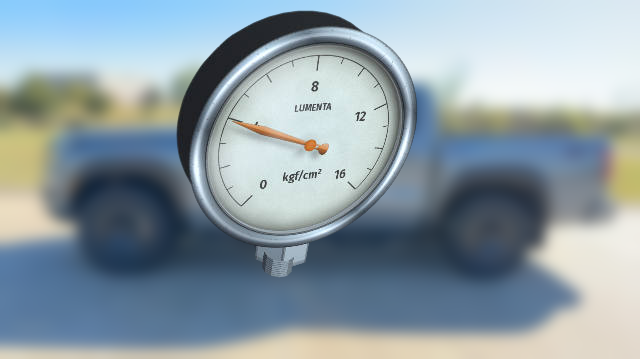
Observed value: 4 kg/cm²
